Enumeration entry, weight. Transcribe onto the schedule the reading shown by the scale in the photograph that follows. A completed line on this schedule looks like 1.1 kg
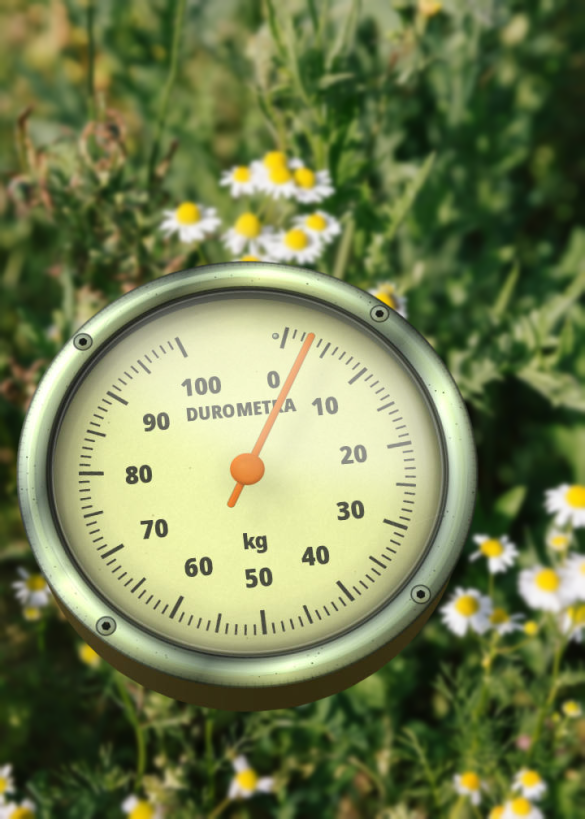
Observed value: 3 kg
